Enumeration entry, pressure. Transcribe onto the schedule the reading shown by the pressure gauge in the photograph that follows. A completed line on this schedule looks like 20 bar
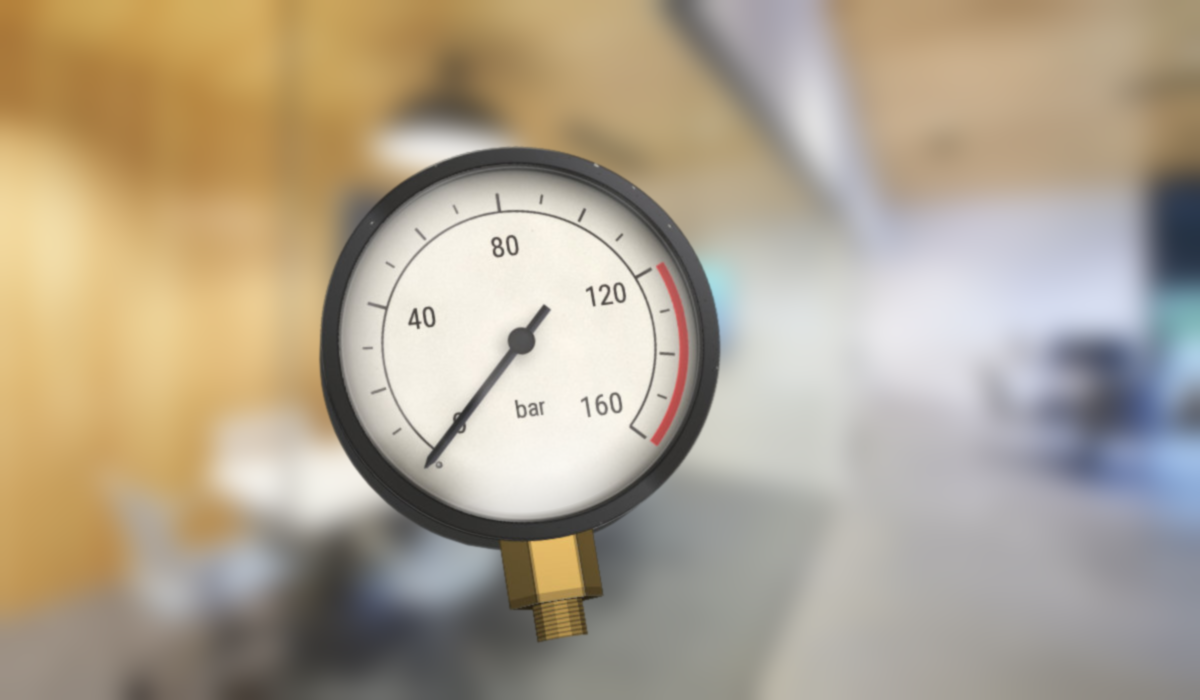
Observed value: 0 bar
